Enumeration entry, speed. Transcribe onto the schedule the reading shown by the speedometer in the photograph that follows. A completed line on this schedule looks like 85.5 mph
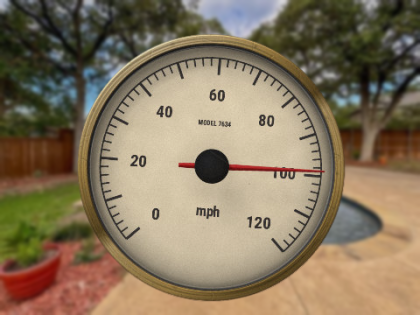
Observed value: 99 mph
